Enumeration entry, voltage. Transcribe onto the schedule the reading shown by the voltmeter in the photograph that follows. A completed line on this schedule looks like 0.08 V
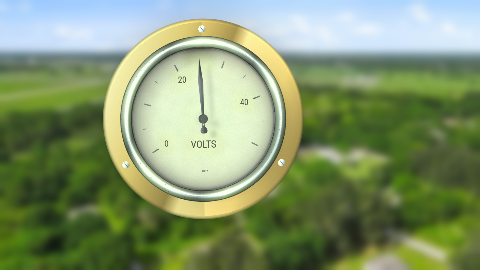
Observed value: 25 V
